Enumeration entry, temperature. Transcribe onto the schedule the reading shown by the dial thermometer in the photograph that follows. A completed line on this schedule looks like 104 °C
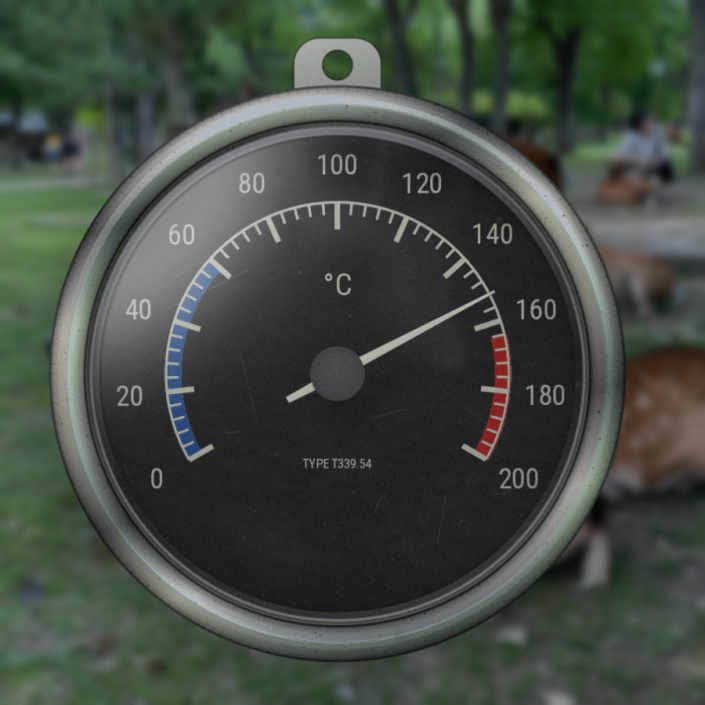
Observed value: 152 °C
